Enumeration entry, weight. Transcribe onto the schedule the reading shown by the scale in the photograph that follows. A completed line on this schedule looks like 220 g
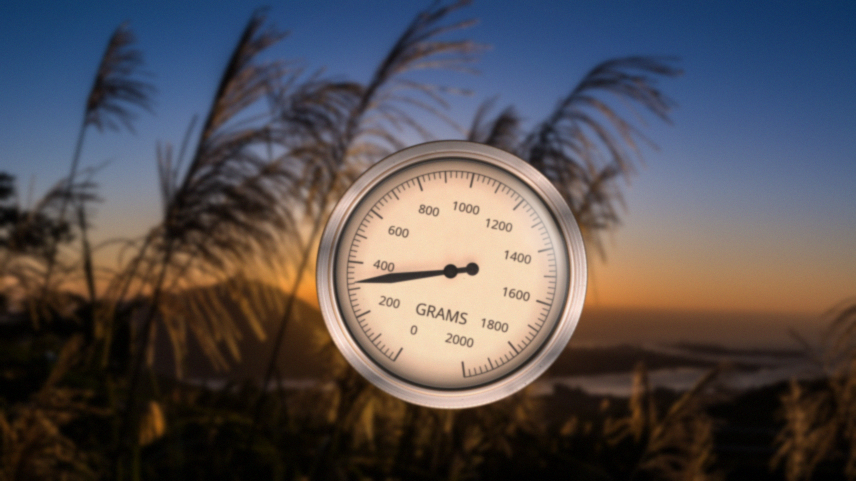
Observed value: 320 g
